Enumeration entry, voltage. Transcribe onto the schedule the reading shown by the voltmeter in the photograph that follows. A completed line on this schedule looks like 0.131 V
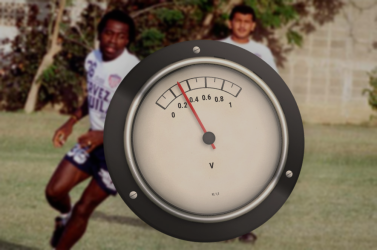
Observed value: 0.3 V
